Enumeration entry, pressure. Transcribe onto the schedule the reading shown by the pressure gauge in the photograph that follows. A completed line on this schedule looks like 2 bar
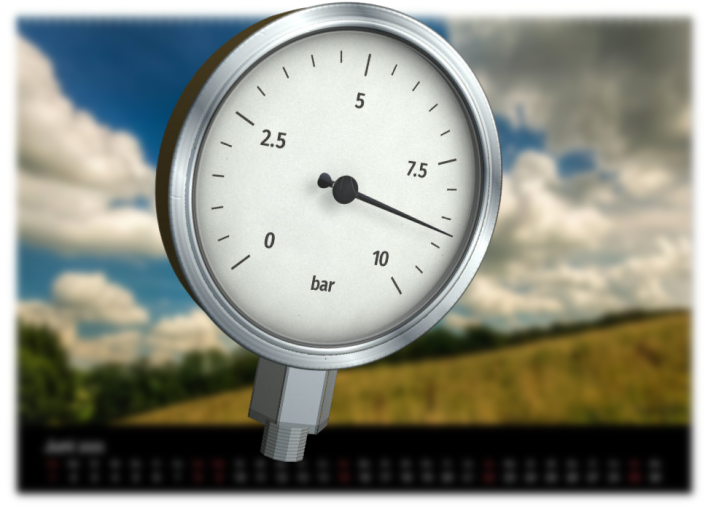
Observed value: 8.75 bar
